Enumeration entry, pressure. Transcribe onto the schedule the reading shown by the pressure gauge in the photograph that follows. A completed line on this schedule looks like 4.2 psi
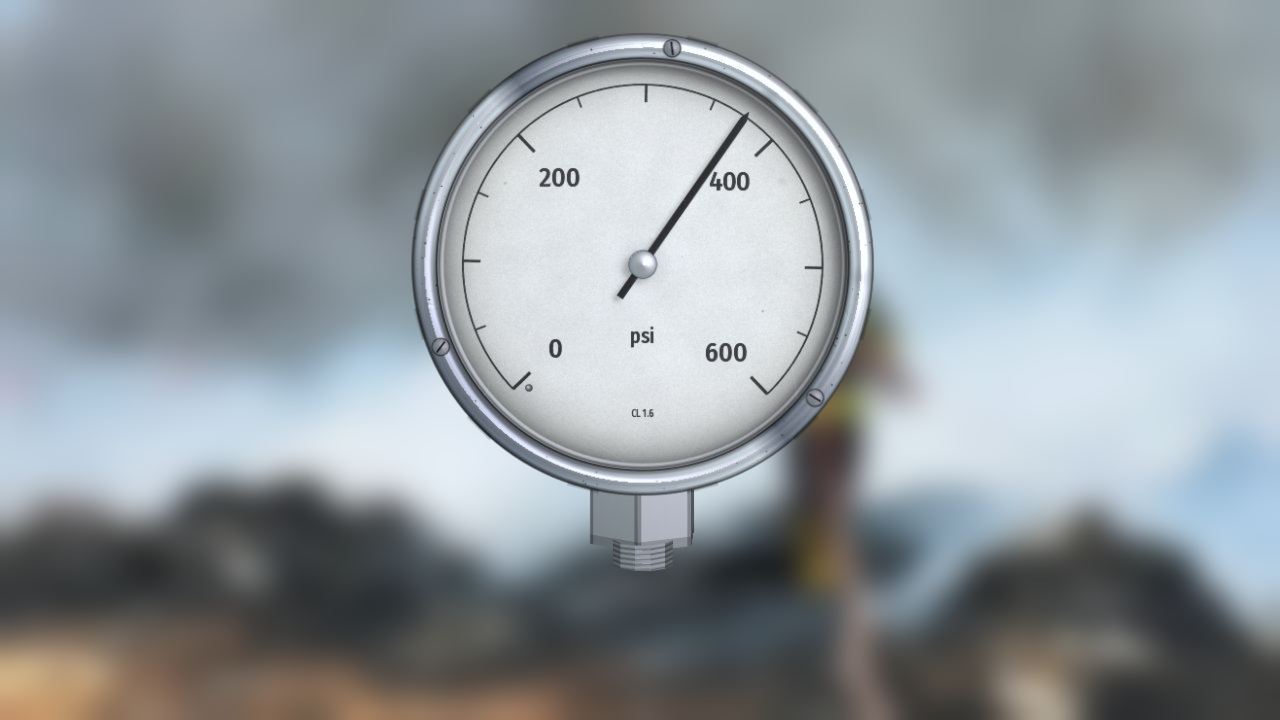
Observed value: 375 psi
